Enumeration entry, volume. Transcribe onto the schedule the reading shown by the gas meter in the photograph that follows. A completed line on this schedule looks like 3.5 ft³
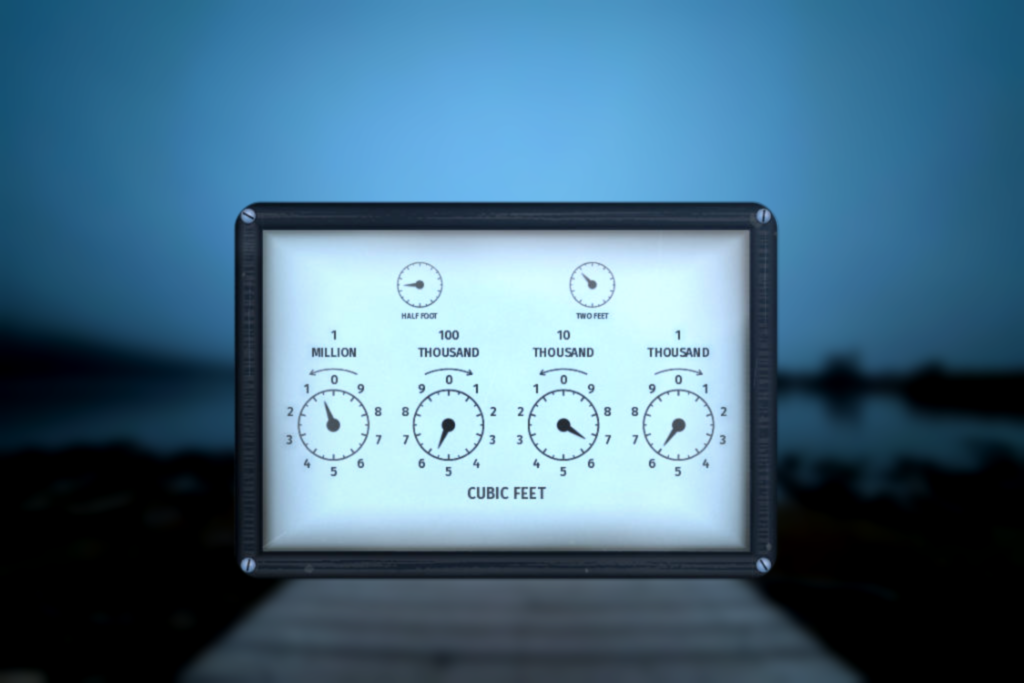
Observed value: 56600 ft³
